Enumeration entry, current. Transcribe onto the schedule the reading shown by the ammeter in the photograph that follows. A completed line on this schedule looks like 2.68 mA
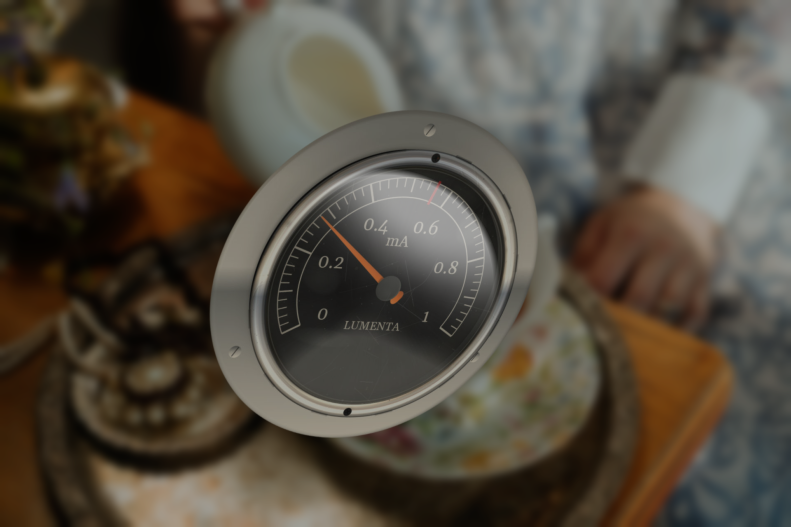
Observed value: 0.28 mA
